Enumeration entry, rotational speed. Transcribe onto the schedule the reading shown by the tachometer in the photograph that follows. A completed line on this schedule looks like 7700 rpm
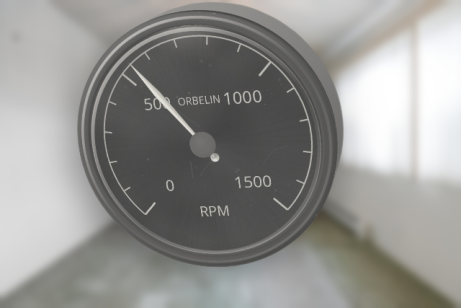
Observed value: 550 rpm
